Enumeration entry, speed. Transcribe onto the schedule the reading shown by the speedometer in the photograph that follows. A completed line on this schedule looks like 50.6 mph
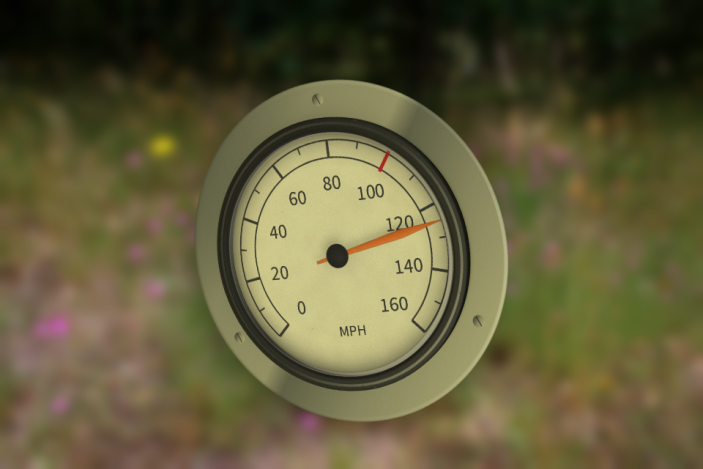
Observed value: 125 mph
